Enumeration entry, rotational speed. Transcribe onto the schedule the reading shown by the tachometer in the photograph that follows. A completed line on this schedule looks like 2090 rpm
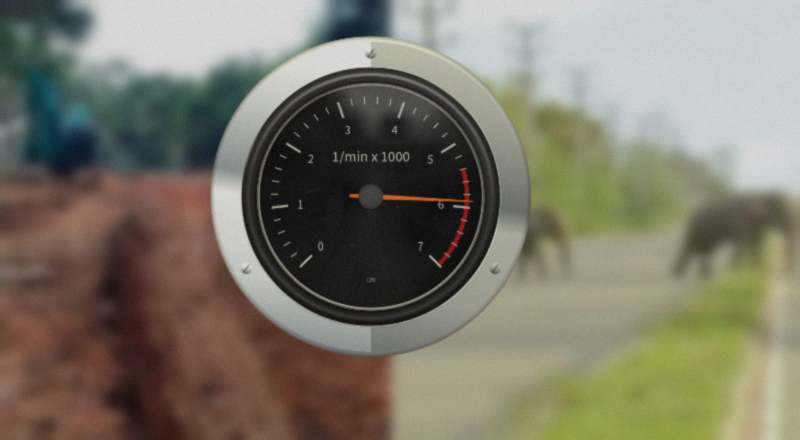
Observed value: 5900 rpm
